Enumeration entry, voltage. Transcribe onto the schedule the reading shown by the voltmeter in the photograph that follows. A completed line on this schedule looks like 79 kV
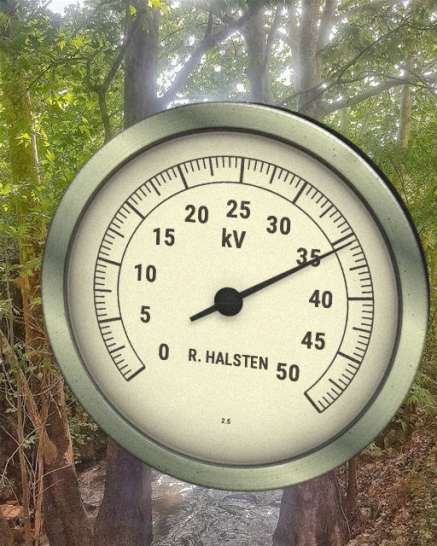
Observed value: 35.5 kV
